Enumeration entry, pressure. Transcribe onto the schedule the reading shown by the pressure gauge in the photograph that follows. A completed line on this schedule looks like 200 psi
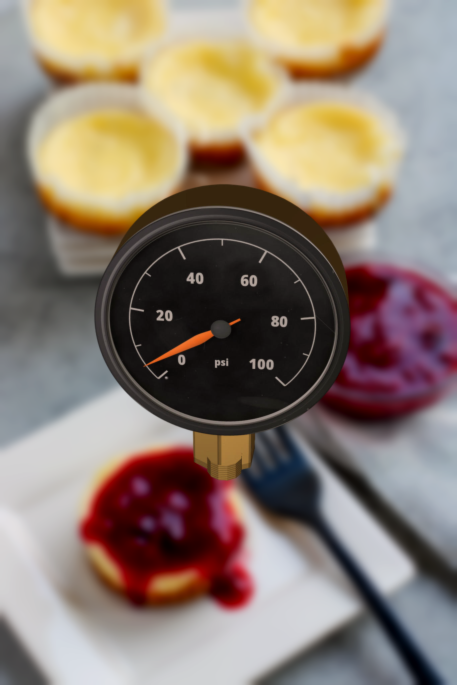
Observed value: 5 psi
